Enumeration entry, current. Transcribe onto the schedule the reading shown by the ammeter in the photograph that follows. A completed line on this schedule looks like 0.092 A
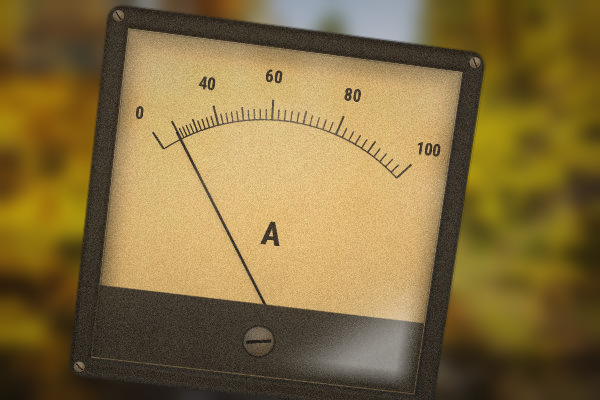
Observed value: 20 A
